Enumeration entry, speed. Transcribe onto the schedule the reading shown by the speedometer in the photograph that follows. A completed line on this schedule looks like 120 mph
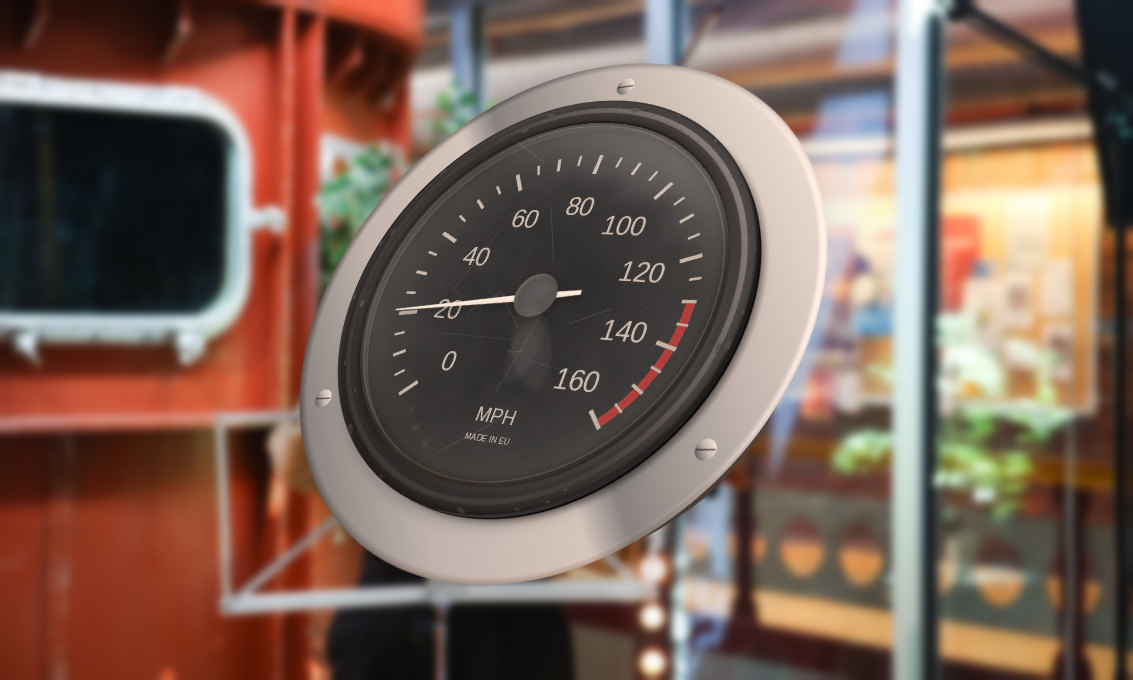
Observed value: 20 mph
